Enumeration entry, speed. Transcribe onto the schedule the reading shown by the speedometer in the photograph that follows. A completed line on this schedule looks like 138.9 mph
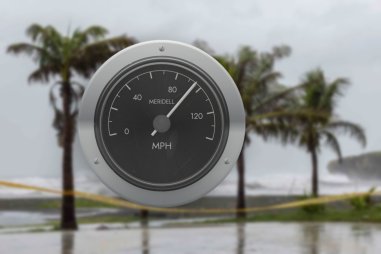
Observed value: 95 mph
